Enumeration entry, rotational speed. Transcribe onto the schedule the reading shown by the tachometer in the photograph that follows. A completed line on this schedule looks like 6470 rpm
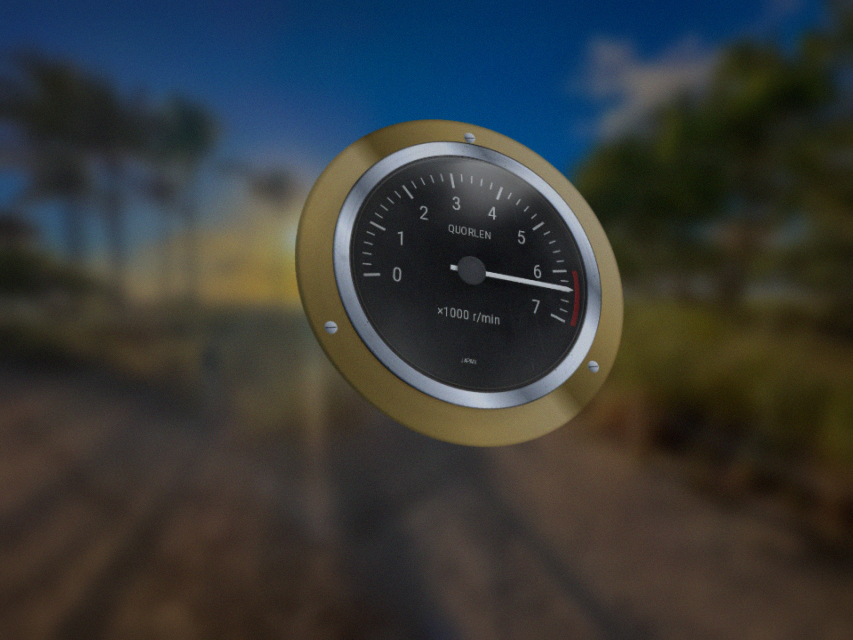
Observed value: 6400 rpm
